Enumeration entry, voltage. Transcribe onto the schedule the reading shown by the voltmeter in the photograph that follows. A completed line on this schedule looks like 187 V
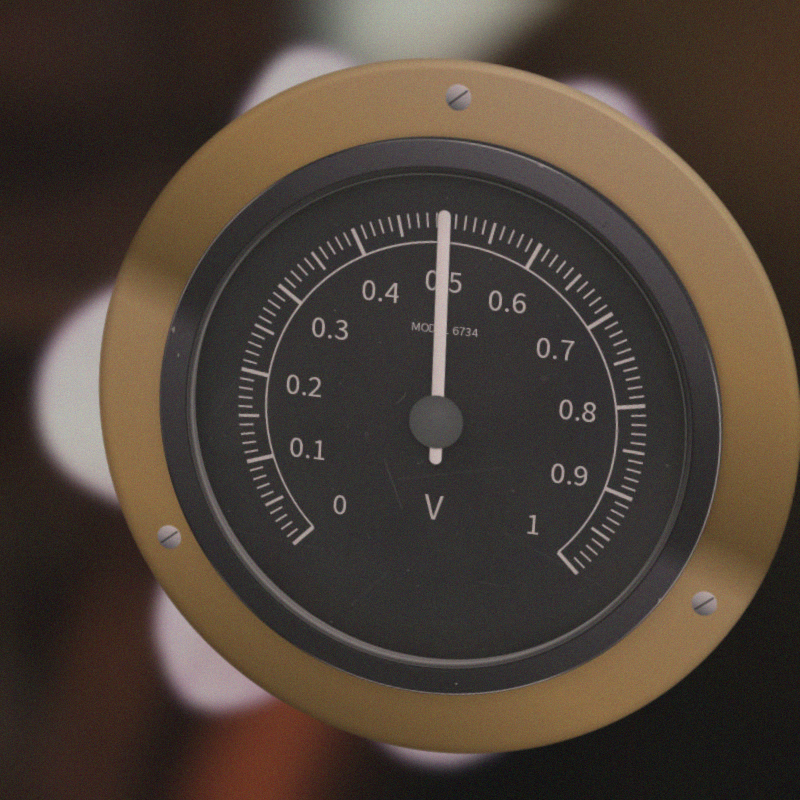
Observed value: 0.5 V
